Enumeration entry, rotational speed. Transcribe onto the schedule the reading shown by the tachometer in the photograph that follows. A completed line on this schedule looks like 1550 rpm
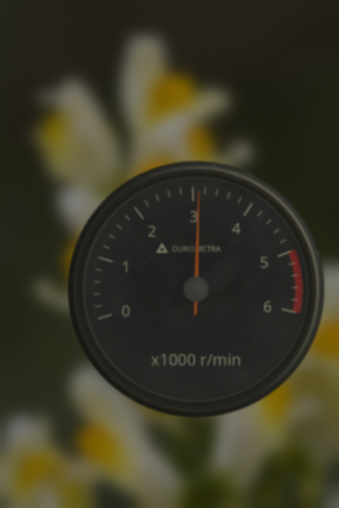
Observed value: 3100 rpm
